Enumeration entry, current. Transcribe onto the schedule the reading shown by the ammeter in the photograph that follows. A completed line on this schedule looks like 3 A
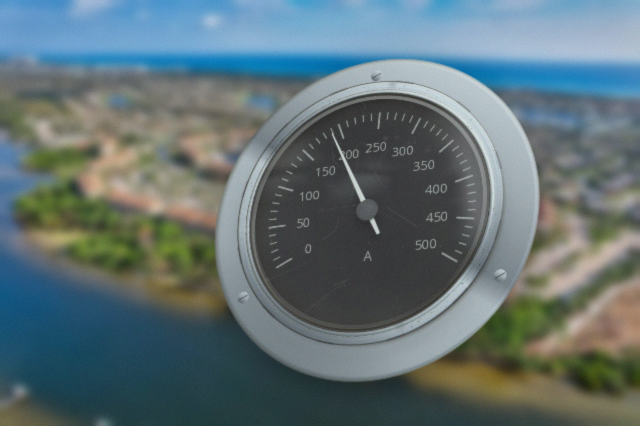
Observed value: 190 A
